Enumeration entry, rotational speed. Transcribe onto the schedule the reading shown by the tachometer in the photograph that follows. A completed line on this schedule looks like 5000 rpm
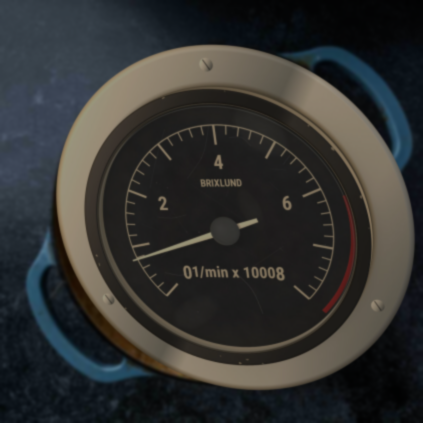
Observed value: 800 rpm
